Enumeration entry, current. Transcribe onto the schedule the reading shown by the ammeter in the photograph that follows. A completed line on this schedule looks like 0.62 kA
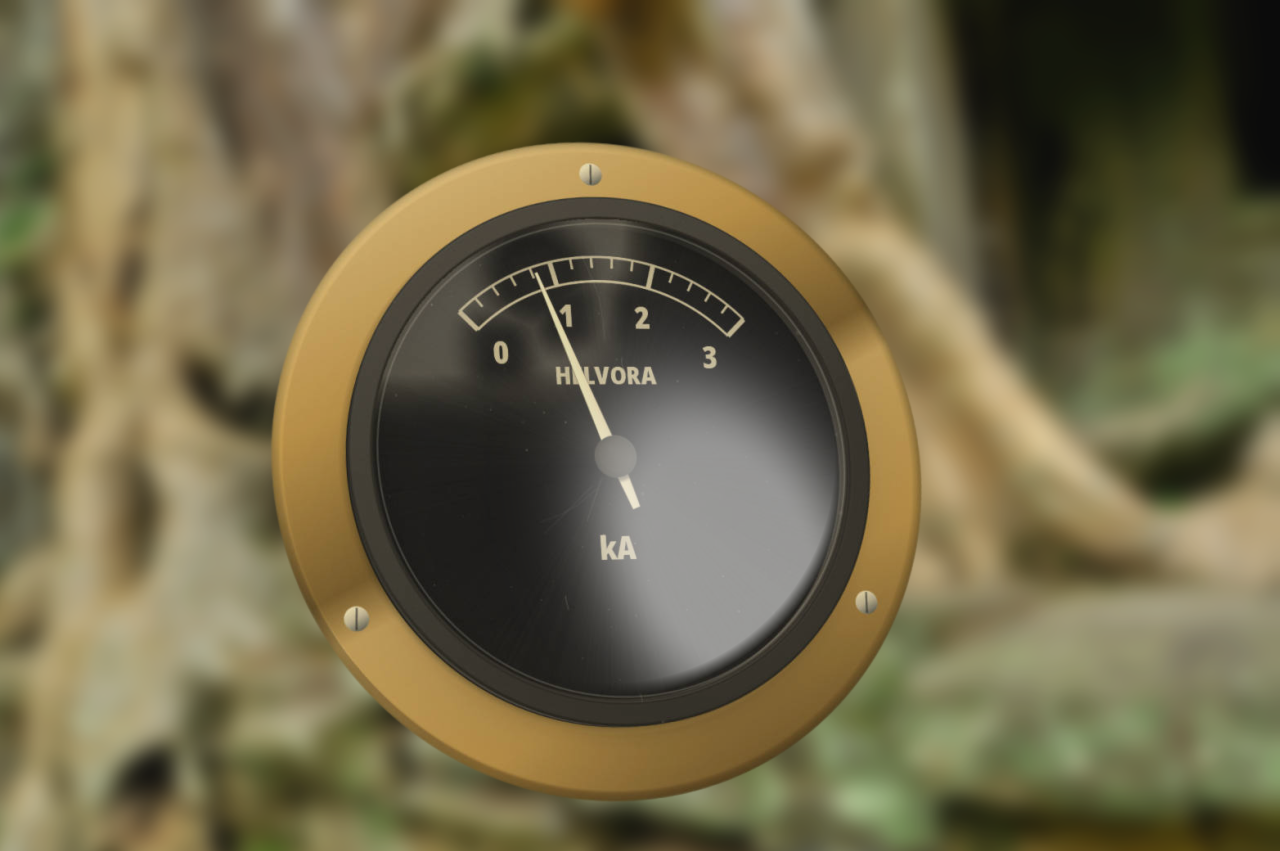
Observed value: 0.8 kA
